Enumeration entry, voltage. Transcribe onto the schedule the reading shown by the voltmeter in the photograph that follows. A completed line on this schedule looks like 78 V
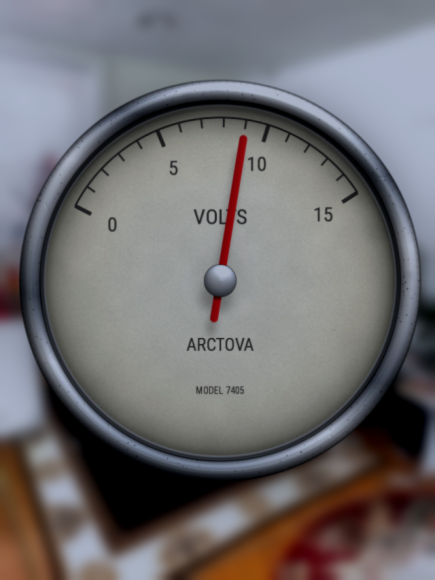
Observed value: 9 V
